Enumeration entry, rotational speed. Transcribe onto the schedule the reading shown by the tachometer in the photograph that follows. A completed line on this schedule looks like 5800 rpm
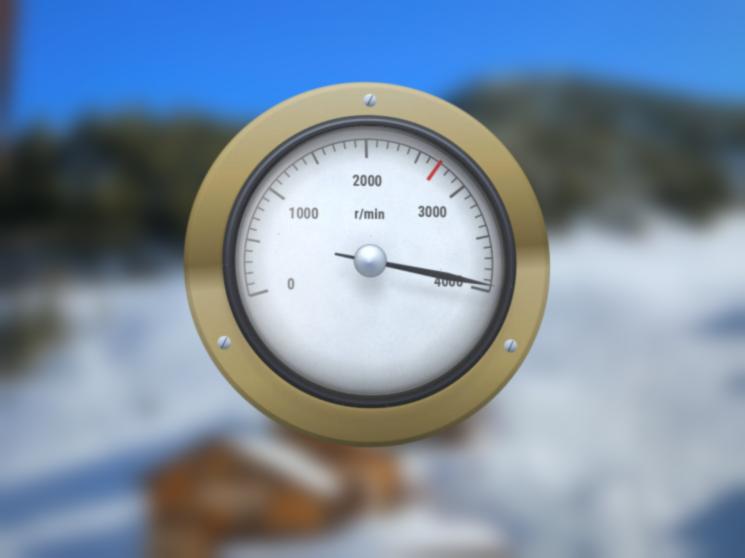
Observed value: 3950 rpm
